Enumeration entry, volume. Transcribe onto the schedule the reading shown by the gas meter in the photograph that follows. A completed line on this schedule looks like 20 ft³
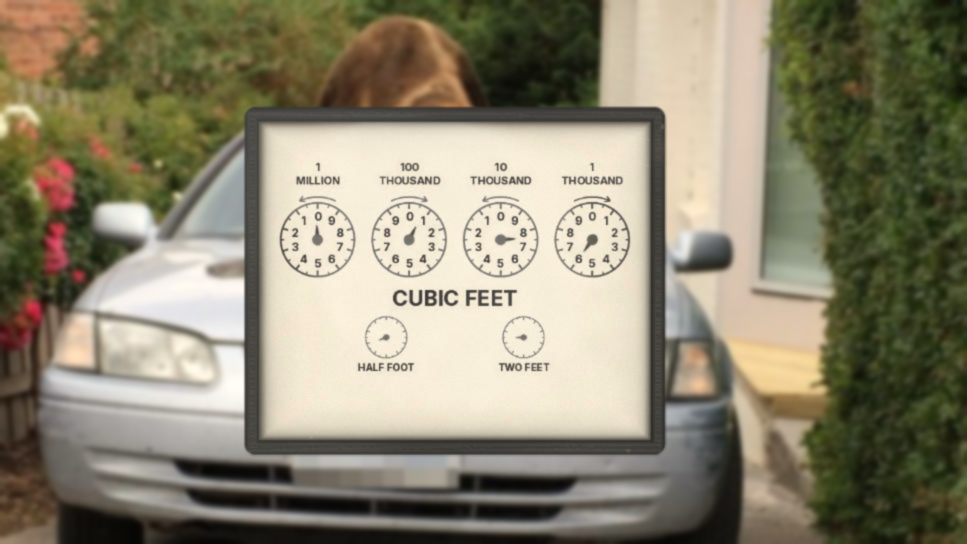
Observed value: 7600 ft³
